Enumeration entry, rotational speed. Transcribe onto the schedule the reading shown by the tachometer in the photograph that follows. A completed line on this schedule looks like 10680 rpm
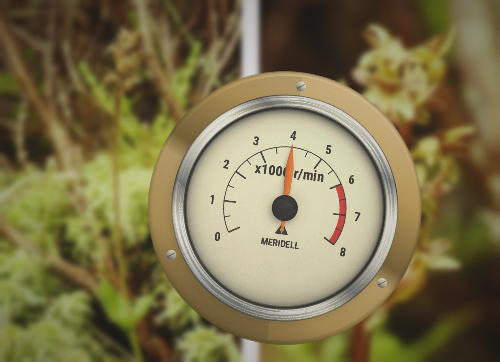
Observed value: 4000 rpm
